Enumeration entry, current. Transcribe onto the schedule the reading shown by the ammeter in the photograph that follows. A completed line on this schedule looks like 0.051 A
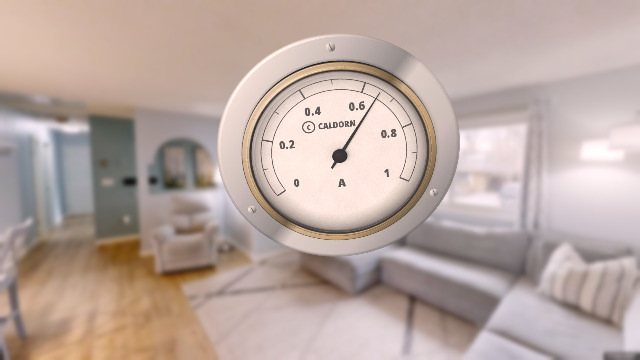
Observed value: 0.65 A
